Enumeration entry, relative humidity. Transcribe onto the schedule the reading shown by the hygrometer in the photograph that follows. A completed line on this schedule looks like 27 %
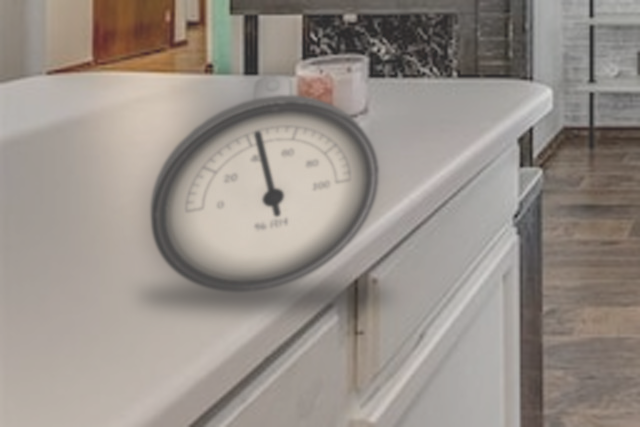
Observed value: 44 %
